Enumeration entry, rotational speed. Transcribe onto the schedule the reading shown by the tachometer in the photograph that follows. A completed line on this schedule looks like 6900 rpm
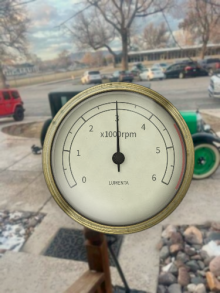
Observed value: 3000 rpm
